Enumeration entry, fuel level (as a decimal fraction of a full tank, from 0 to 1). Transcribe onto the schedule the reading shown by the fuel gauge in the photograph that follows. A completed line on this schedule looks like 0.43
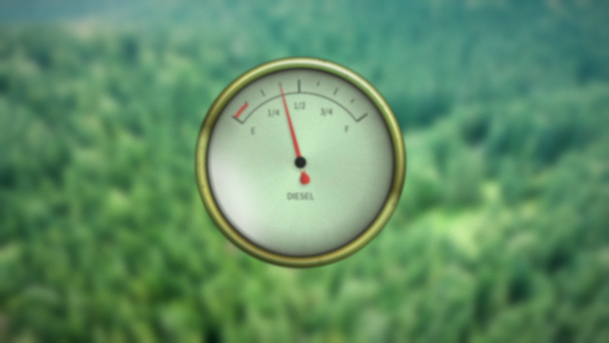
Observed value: 0.375
